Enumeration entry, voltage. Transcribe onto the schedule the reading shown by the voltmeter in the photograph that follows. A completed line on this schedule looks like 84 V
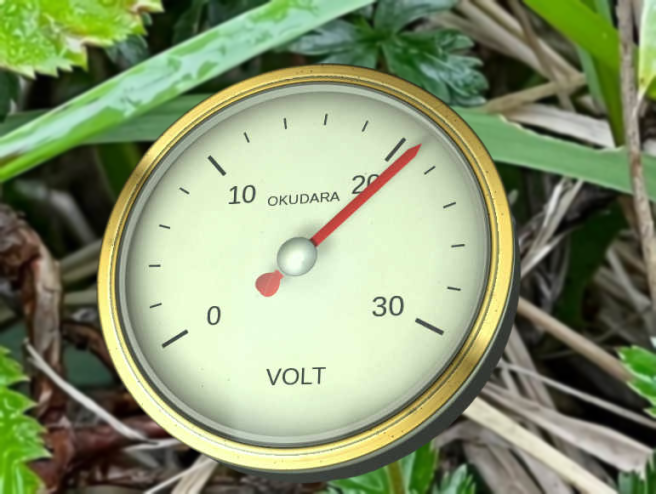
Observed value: 21 V
